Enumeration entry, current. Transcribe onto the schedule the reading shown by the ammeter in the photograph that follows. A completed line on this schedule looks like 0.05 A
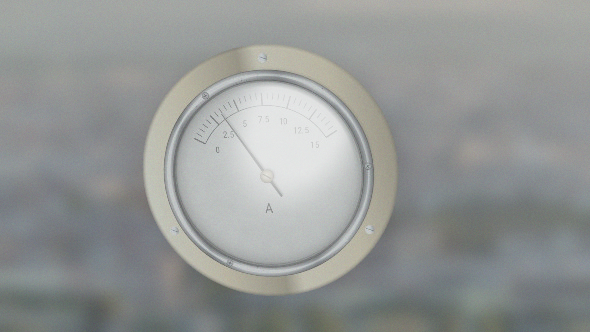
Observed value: 3.5 A
